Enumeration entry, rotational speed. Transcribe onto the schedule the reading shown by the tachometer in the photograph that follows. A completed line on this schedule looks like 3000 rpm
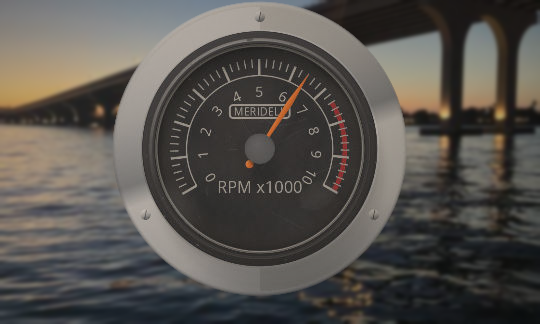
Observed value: 6400 rpm
